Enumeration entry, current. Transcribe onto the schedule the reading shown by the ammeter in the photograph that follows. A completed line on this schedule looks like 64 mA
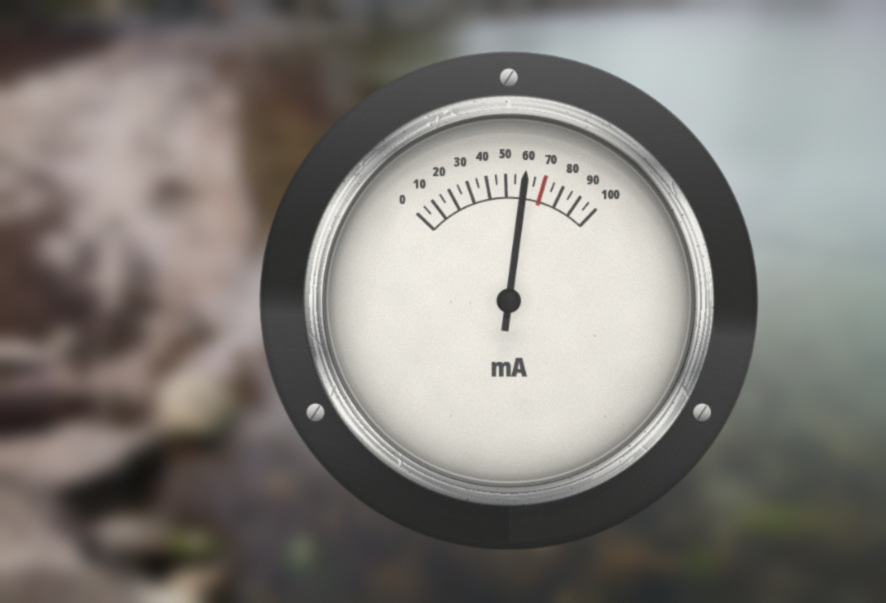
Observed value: 60 mA
